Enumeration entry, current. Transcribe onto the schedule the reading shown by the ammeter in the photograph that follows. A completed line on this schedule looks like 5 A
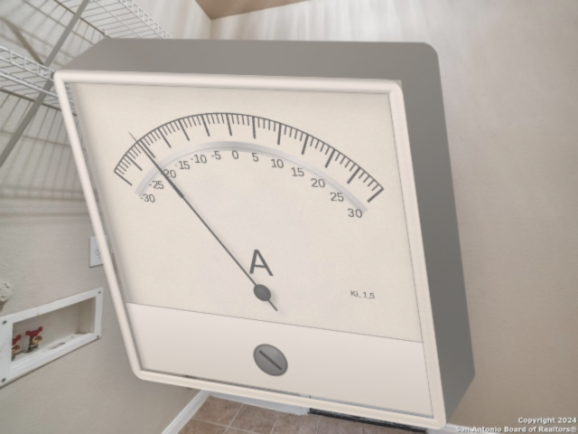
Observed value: -20 A
